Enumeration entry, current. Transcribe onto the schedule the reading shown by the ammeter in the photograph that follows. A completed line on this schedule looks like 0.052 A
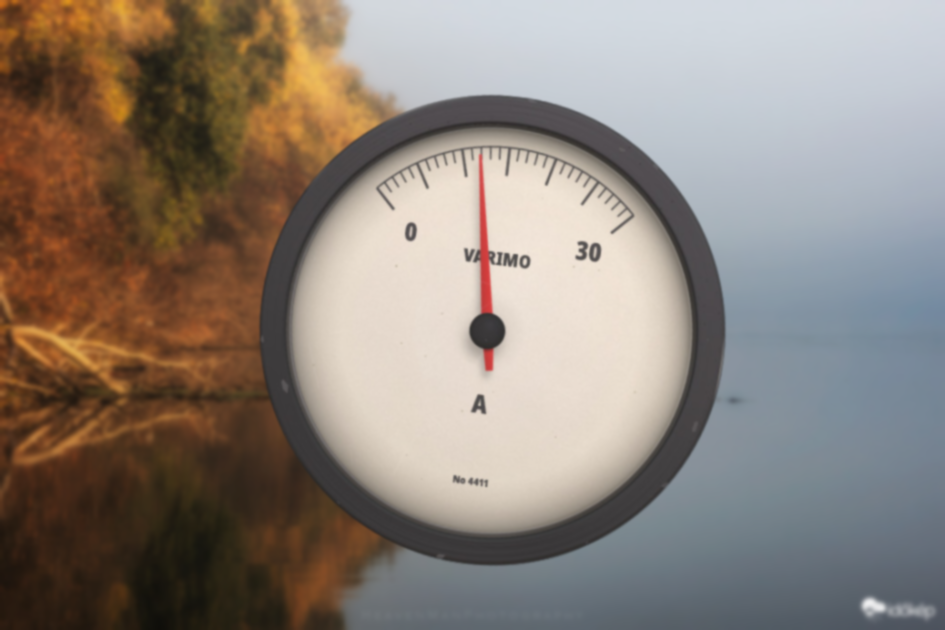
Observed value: 12 A
